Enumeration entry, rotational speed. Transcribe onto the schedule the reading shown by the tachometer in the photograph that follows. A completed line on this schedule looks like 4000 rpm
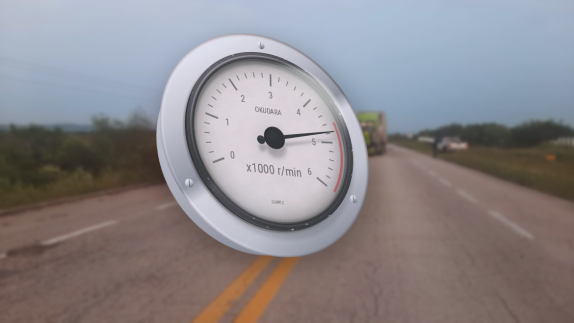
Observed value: 4800 rpm
